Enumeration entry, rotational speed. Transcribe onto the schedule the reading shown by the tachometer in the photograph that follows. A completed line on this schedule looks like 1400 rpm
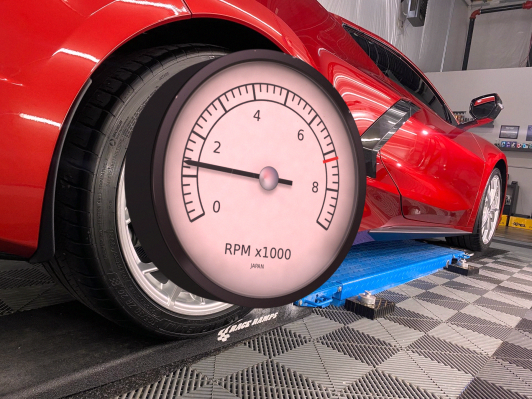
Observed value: 1300 rpm
